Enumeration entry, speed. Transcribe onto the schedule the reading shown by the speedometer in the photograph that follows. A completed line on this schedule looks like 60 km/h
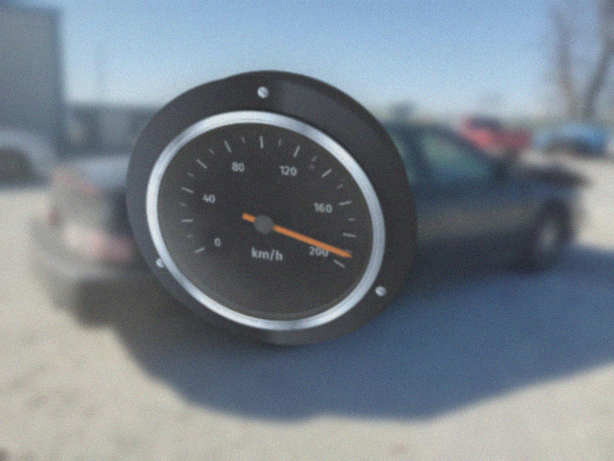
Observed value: 190 km/h
